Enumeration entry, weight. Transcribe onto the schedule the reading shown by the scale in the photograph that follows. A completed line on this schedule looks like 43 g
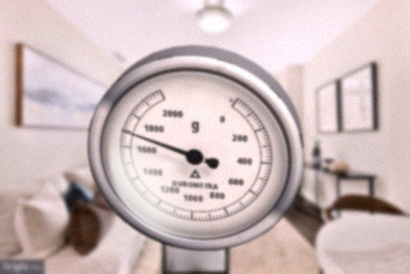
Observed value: 1700 g
